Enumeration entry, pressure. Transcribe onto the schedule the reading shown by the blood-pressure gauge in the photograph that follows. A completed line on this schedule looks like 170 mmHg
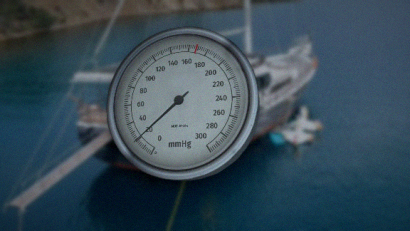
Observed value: 20 mmHg
